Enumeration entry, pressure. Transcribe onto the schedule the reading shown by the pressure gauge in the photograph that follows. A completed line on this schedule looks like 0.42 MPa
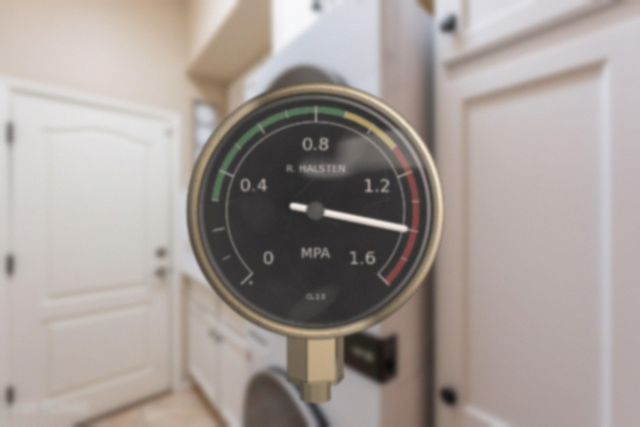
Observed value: 1.4 MPa
